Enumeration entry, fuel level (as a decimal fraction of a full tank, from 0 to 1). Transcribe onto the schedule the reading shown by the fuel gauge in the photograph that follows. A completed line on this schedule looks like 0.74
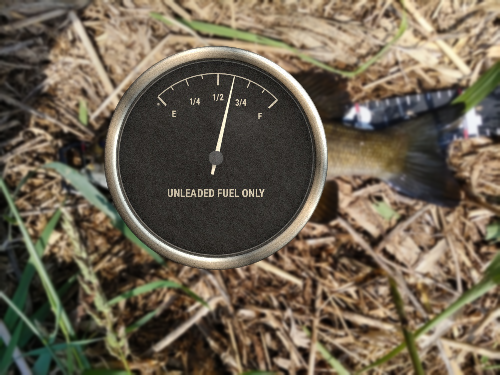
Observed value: 0.625
